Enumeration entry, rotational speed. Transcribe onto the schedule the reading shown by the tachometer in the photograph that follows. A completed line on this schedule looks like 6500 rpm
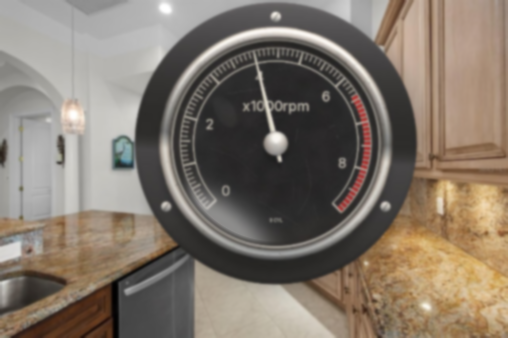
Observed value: 4000 rpm
